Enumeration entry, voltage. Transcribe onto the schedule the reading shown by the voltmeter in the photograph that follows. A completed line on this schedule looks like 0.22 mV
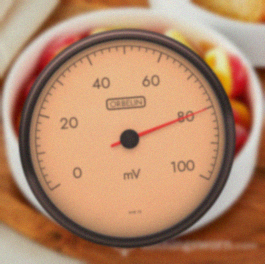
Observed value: 80 mV
